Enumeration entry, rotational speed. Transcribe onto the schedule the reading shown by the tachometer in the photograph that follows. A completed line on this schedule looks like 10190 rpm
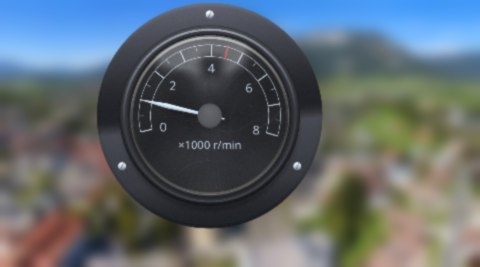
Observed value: 1000 rpm
